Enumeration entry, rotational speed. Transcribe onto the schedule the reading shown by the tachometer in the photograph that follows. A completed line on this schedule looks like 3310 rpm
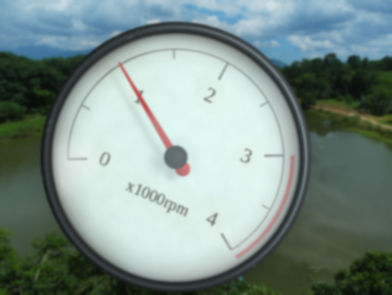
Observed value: 1000 rpm
